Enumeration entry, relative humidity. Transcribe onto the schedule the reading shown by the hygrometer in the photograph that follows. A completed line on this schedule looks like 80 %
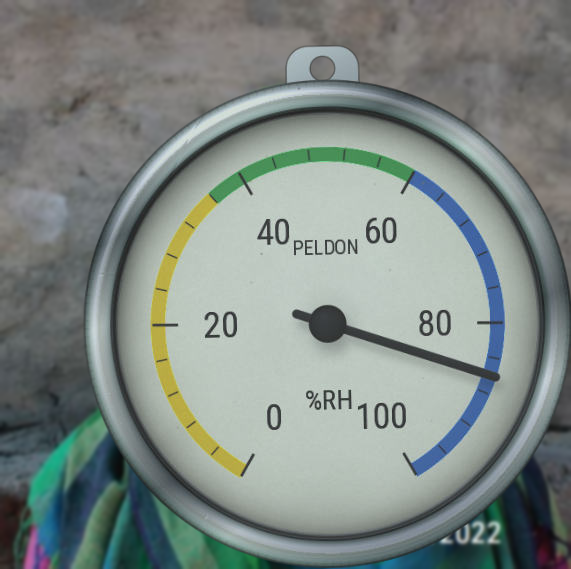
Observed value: 86 %
